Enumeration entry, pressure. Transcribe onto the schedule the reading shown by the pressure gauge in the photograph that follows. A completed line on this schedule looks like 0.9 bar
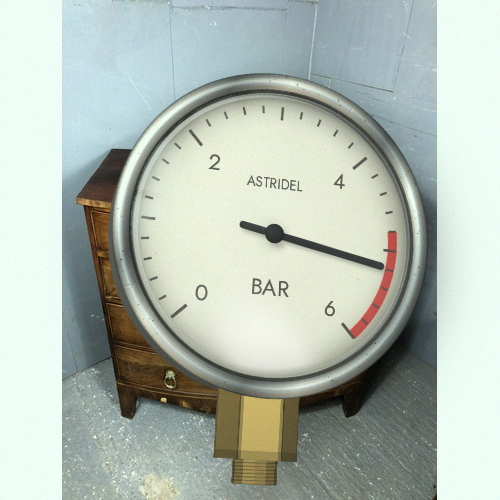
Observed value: 5.2 bar
